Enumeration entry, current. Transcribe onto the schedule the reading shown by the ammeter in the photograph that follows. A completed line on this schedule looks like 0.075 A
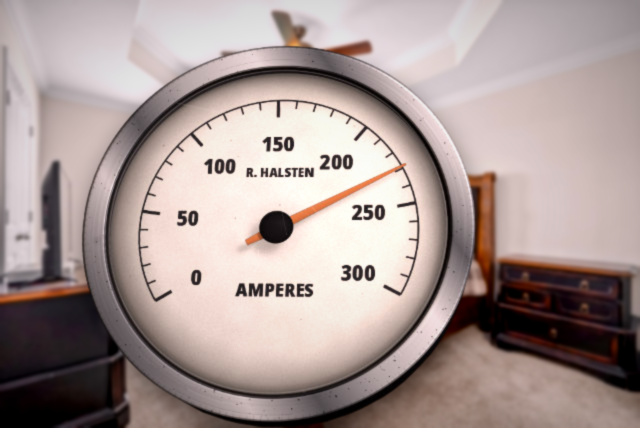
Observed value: 230 A
